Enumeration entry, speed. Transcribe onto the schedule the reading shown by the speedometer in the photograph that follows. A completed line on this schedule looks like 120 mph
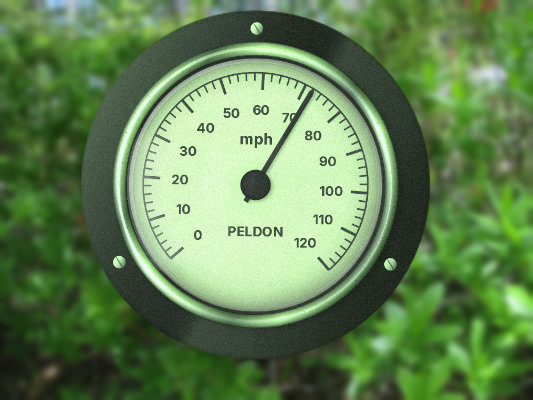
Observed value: 72 mph
